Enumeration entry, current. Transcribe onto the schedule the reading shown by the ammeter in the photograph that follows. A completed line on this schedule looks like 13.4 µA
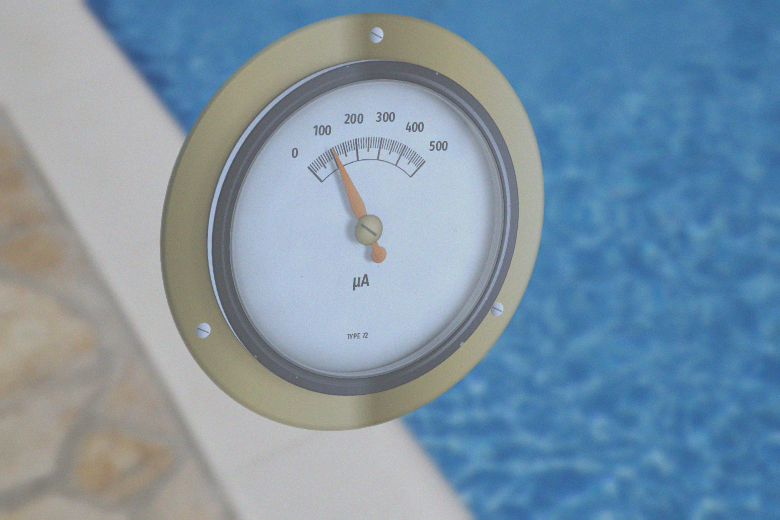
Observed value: 100 µA
